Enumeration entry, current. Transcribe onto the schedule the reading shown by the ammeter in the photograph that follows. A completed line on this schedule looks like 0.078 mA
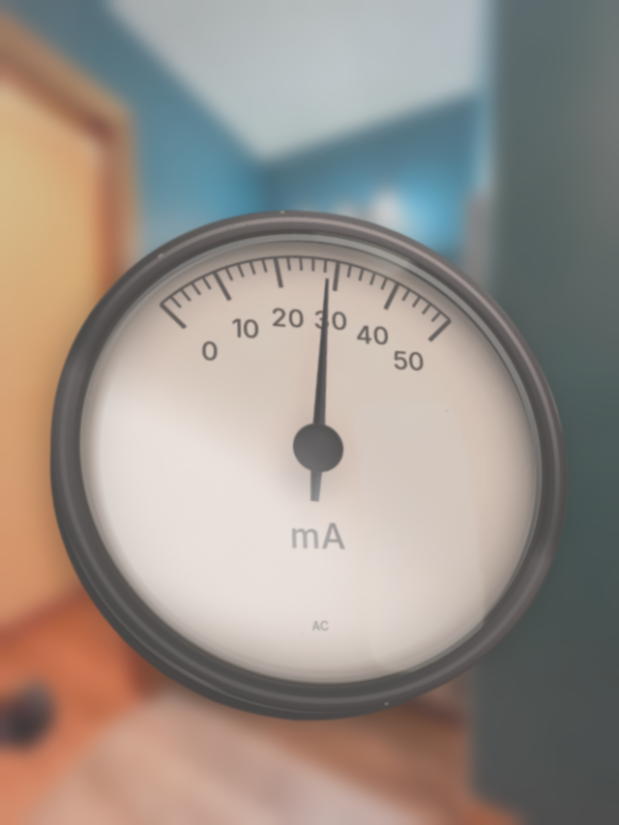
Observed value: 28 mA
